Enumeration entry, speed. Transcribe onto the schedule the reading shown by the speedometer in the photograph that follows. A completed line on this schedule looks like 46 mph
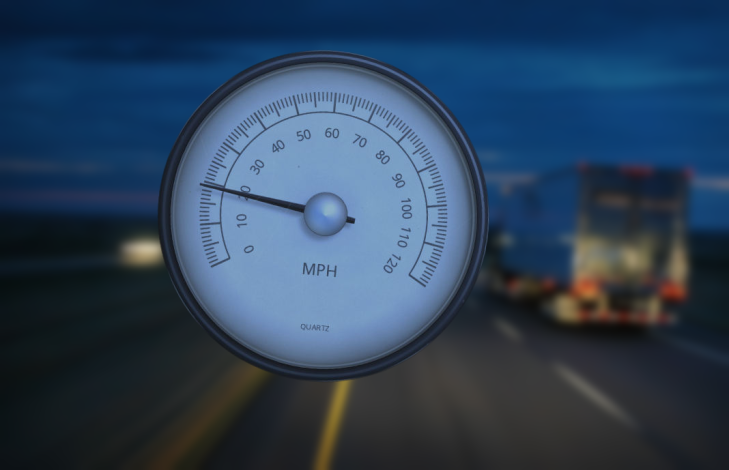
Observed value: 19 mph
